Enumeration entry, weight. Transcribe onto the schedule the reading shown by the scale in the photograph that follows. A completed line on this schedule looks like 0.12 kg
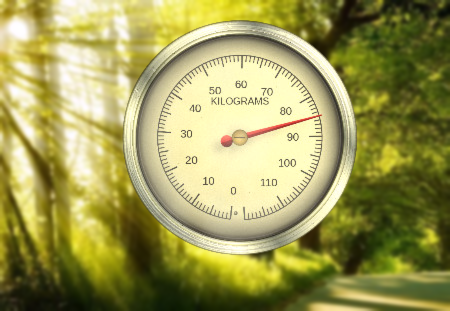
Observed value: 85 kg
